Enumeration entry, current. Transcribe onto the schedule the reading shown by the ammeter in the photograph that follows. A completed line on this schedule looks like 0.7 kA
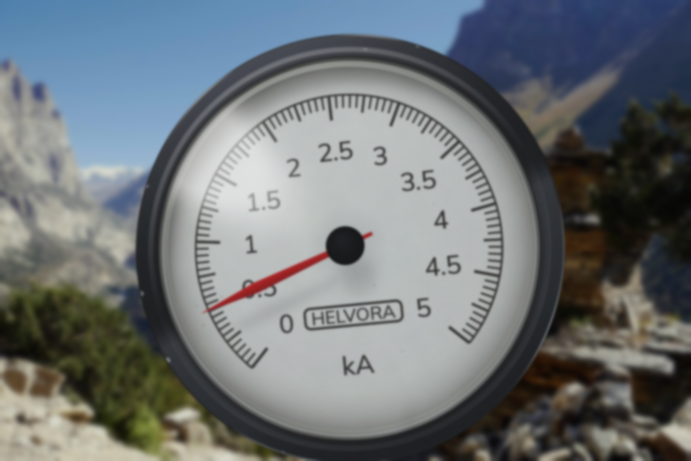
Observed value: 0.5 kA
